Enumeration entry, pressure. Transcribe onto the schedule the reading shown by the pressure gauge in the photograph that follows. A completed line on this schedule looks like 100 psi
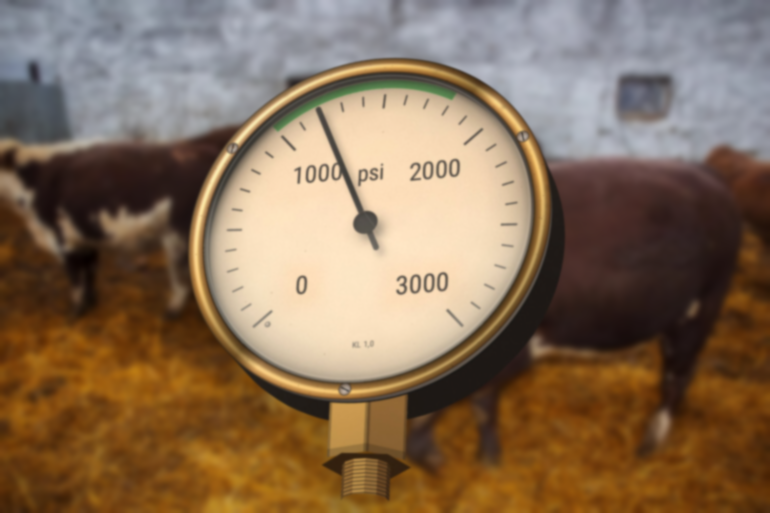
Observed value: 1200 psi
